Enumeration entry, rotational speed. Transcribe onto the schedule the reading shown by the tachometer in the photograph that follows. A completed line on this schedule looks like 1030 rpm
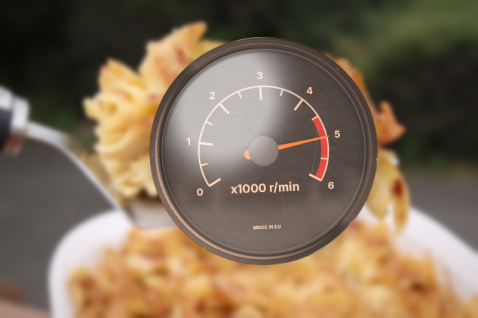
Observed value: 5000 rpm
